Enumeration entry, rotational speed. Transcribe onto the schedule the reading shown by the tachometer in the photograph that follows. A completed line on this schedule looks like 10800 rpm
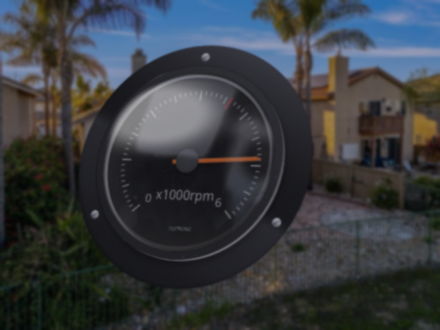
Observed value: 4900 rpm
